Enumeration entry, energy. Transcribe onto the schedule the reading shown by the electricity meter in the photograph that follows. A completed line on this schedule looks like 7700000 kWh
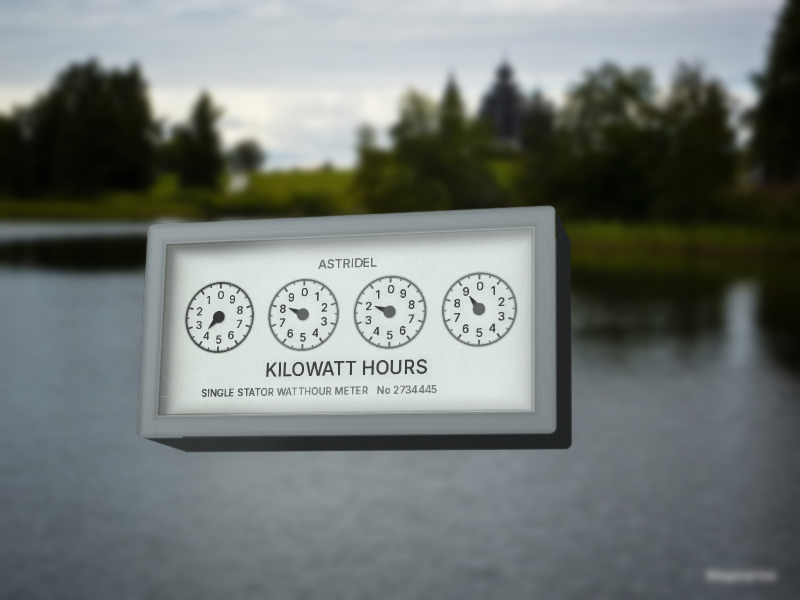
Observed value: 3819 kWh
